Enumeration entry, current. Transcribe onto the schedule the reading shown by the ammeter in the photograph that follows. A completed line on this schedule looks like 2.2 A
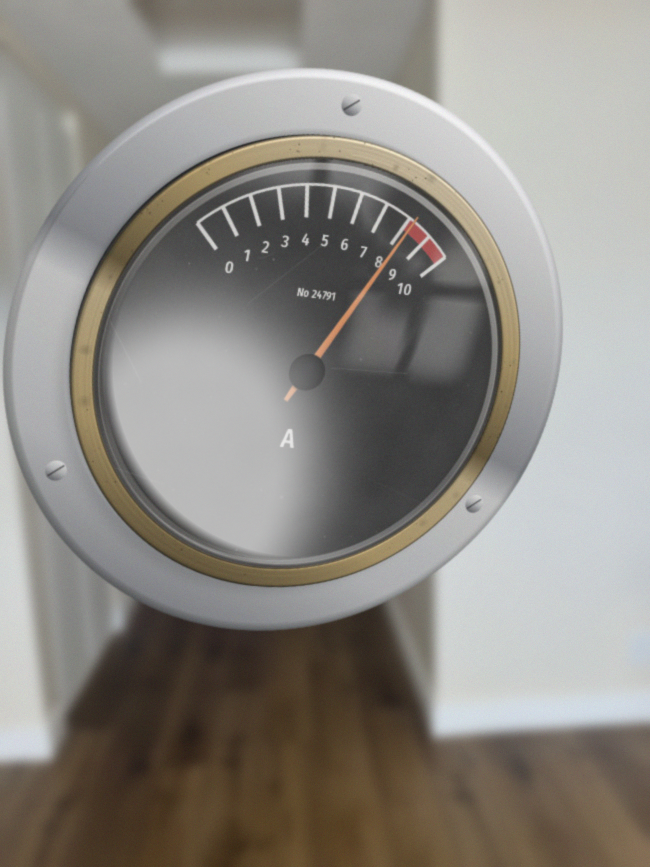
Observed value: 8 A
